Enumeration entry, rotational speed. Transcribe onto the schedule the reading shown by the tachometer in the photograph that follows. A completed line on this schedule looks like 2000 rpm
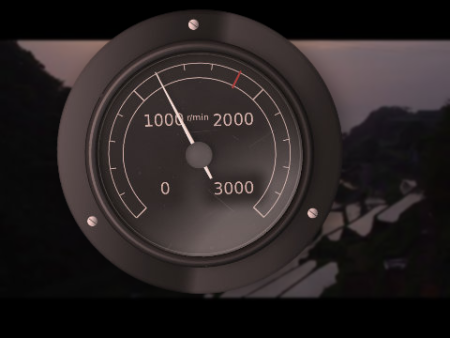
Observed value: 1200 rpm
